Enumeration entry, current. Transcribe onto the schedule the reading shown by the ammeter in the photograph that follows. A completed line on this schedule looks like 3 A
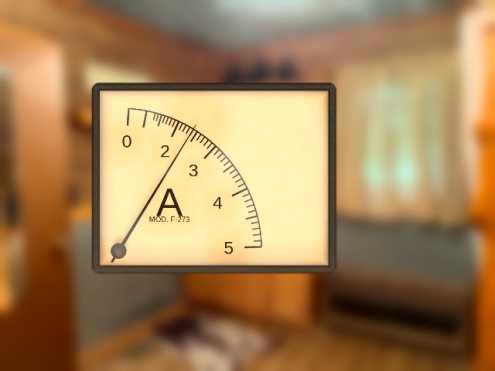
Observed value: 2.4 A
